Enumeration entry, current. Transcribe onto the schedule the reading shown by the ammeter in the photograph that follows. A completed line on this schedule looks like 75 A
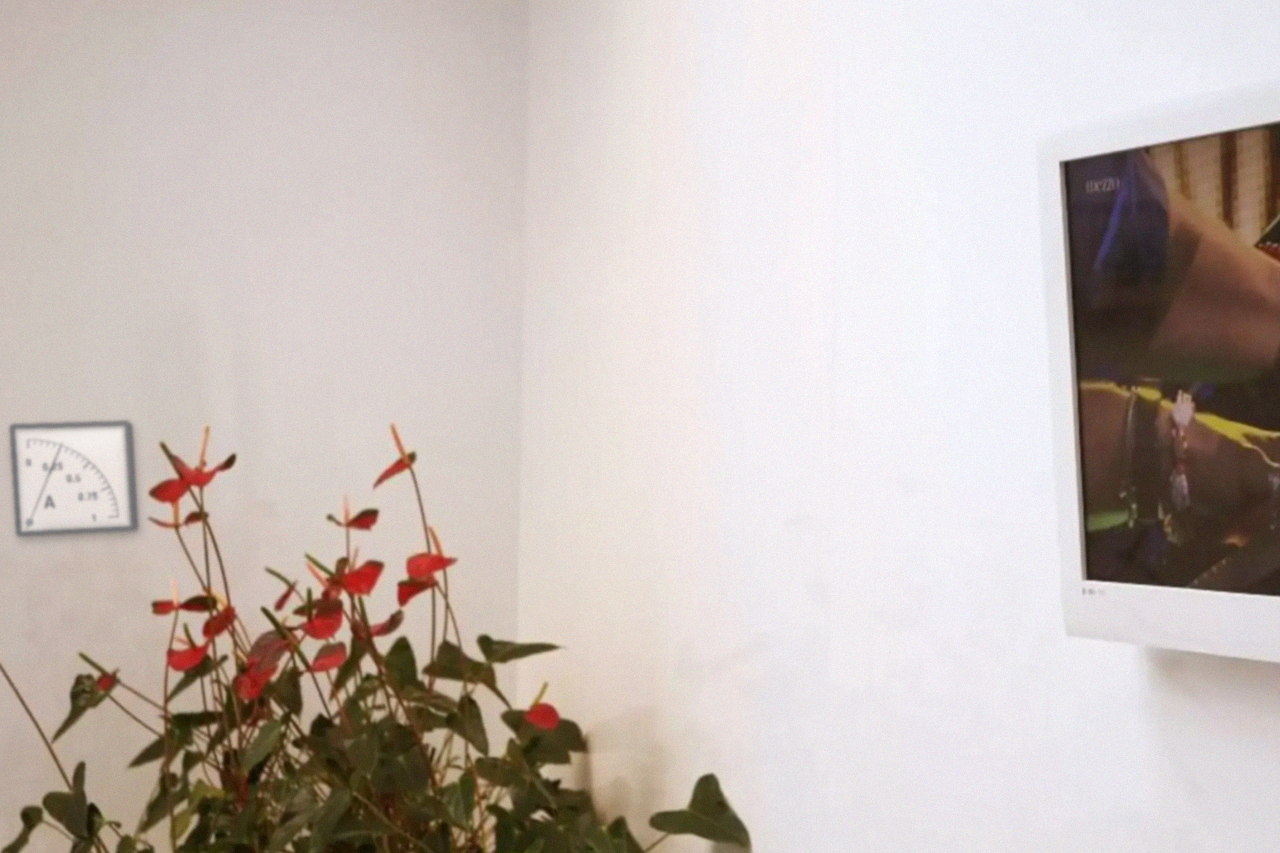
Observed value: 0.25 A
